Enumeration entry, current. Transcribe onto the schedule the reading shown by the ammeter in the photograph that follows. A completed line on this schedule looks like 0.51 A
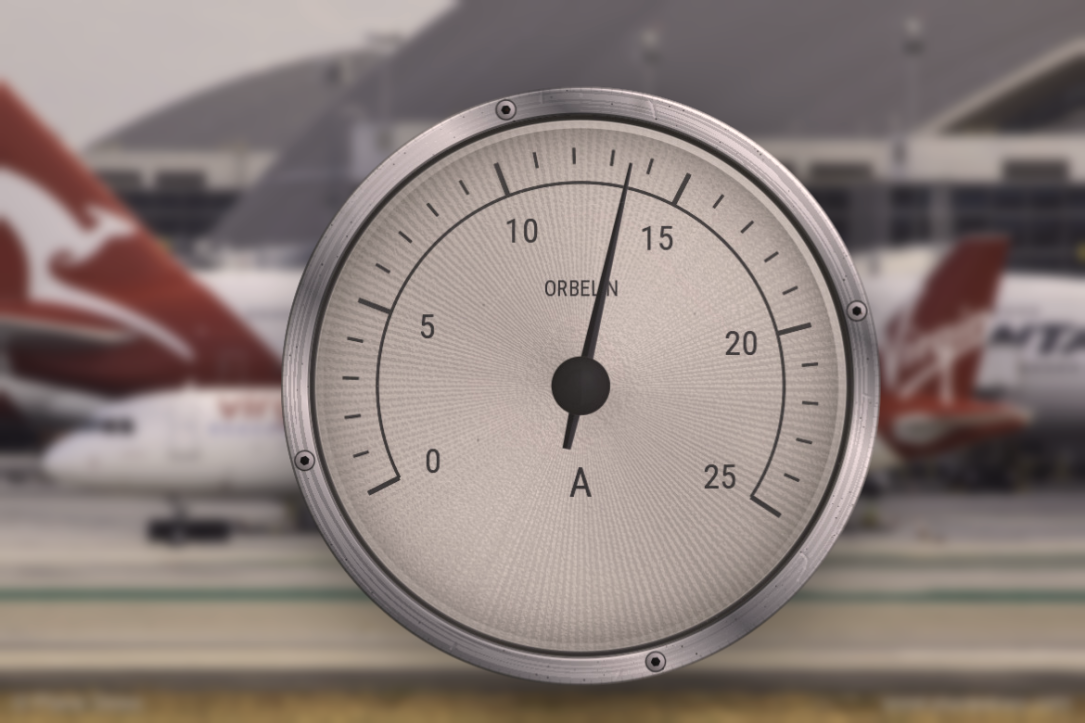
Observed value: 13.5 A
